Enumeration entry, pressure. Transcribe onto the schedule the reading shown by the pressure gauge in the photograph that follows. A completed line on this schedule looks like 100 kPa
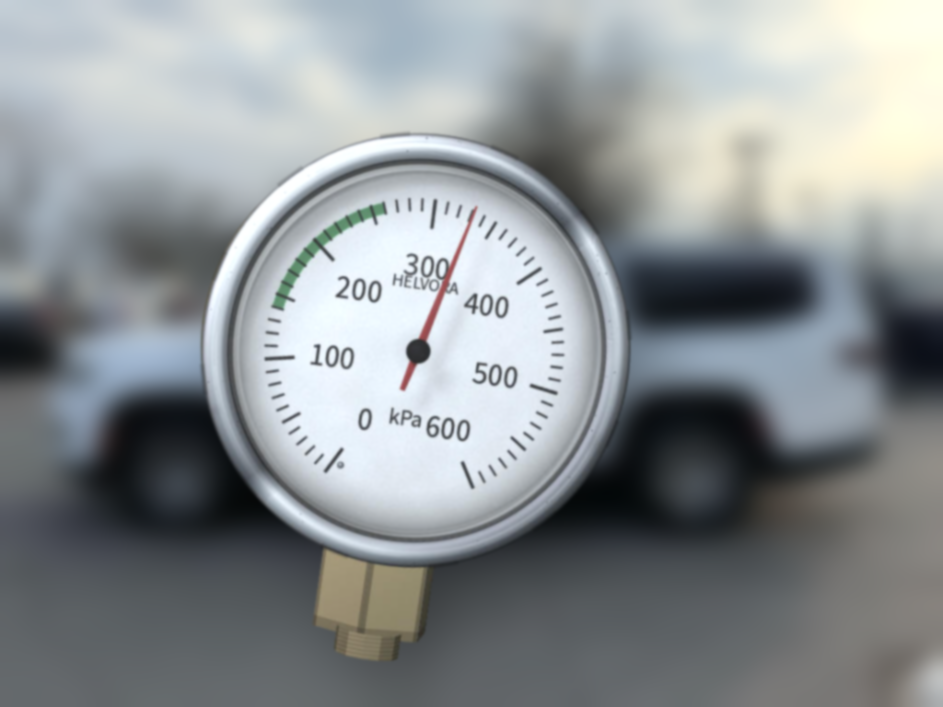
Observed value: 330 kPa
